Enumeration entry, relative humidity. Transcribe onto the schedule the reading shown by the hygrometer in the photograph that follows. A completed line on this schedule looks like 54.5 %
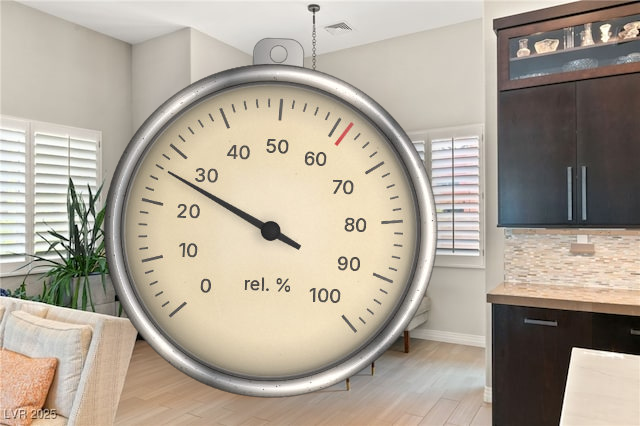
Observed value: 26 %
